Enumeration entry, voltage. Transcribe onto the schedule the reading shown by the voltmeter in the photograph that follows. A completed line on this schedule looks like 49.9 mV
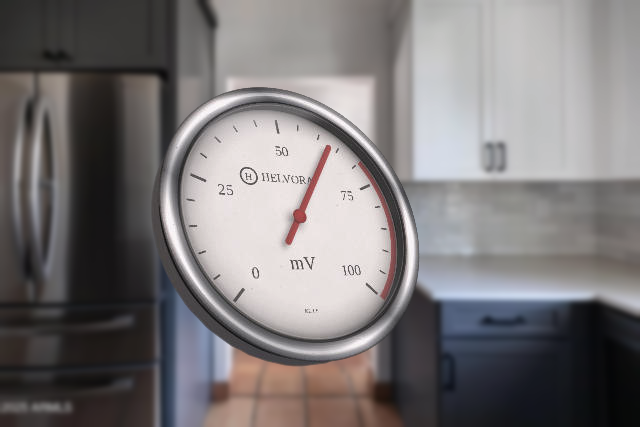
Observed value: 62.5 mV
